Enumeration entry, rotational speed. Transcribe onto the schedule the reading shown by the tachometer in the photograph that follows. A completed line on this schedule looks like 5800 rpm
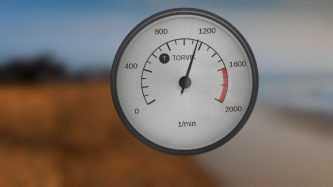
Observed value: 1150 rpm
